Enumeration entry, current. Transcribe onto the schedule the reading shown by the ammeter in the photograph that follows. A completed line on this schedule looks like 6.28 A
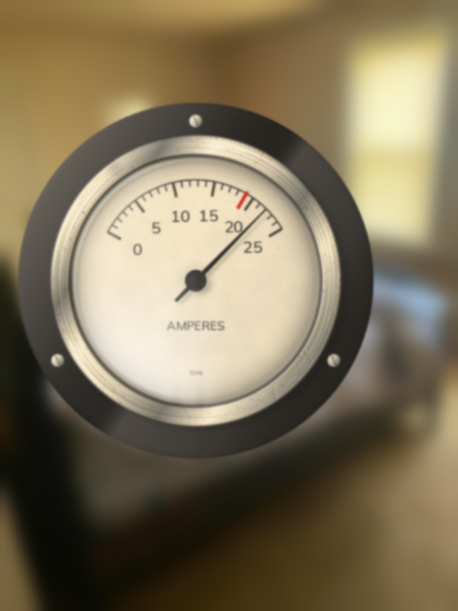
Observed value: 22 A
